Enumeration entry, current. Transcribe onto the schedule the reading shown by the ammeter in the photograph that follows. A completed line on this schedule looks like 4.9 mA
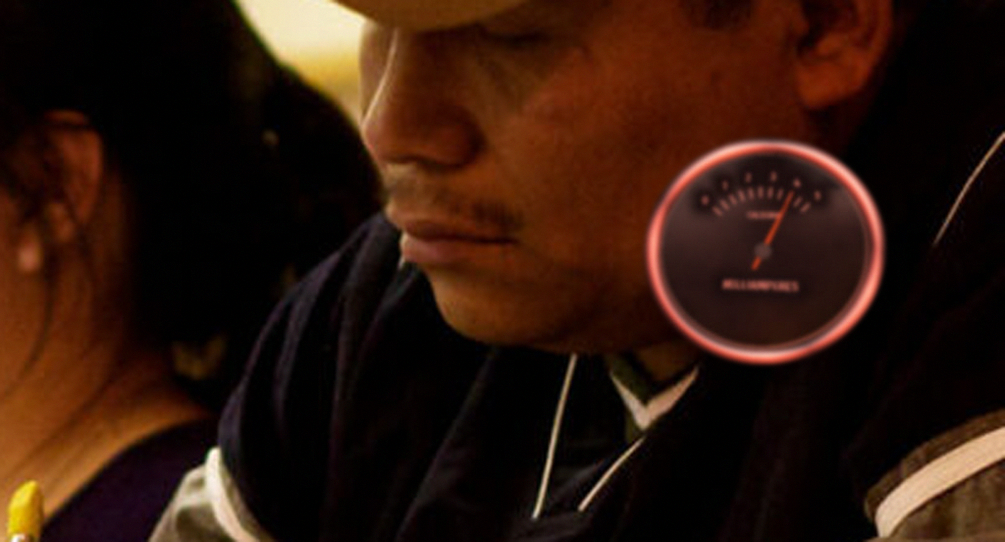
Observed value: 4 mA
